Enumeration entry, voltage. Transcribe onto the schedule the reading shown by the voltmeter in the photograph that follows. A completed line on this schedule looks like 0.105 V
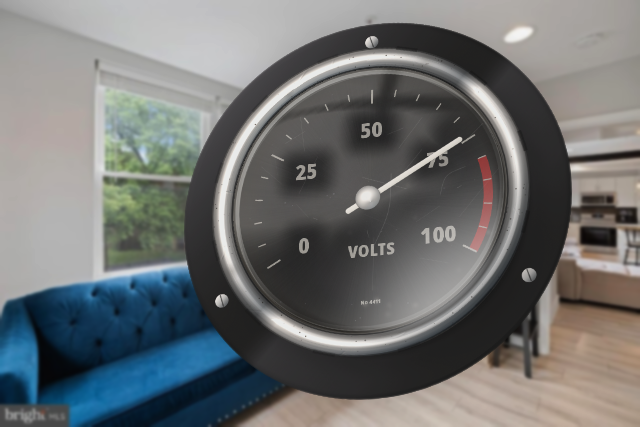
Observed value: 75 V
